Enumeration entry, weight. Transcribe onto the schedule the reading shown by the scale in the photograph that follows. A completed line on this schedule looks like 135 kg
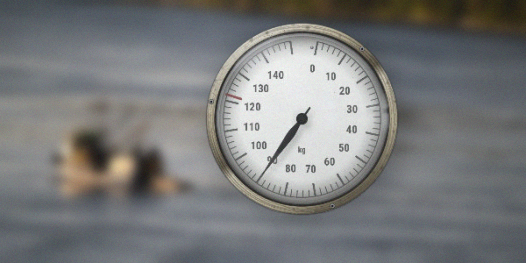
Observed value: 90 kg
